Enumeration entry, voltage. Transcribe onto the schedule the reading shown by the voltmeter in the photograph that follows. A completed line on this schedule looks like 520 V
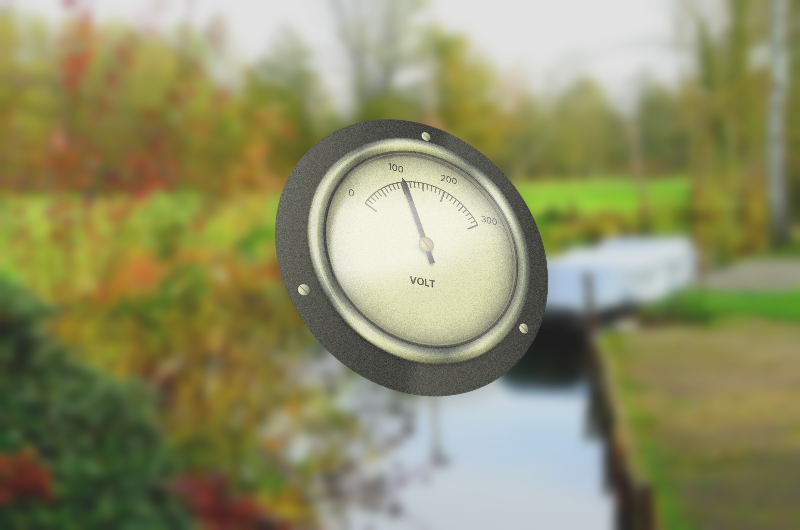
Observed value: 100 V
